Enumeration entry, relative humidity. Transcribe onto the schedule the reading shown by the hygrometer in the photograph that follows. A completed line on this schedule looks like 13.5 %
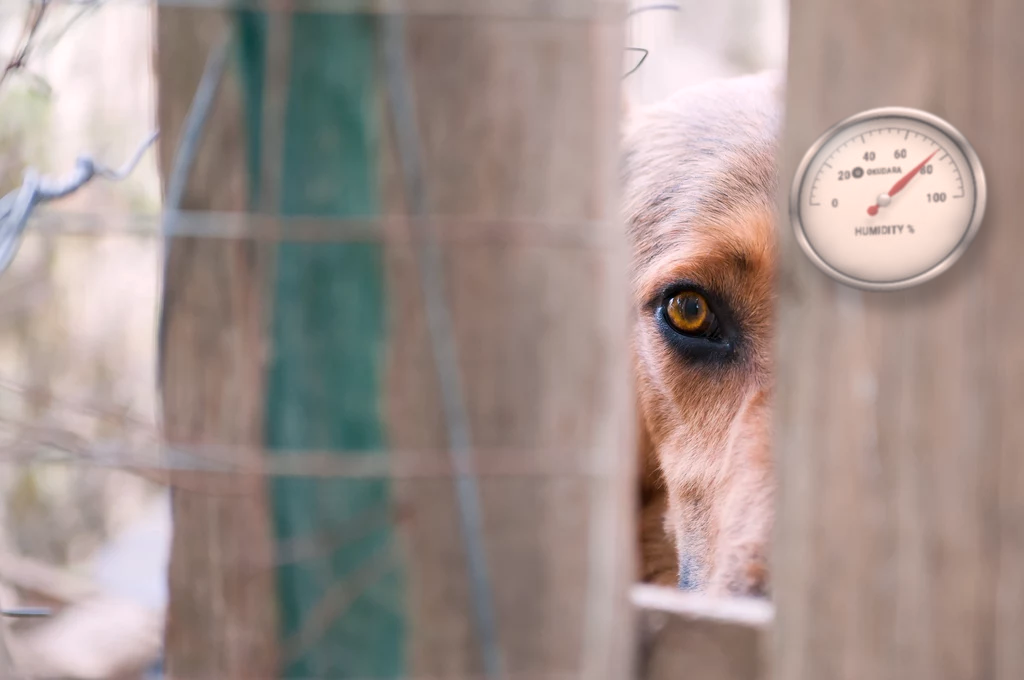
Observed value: 76 %
